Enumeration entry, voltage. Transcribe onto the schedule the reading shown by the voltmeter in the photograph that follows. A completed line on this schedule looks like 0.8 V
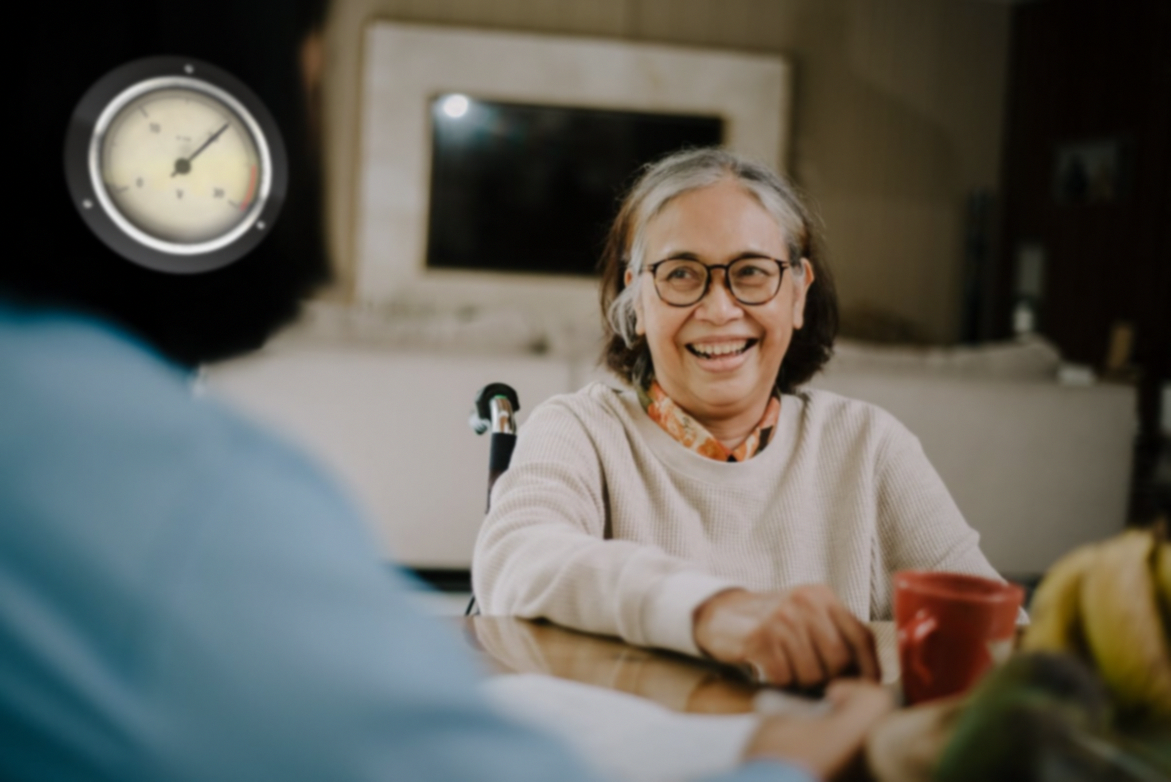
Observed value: 20 V
